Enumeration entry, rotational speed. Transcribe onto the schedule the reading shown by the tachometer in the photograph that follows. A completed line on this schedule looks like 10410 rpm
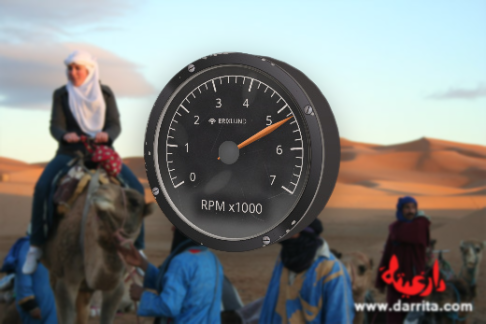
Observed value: 5300 rpm
